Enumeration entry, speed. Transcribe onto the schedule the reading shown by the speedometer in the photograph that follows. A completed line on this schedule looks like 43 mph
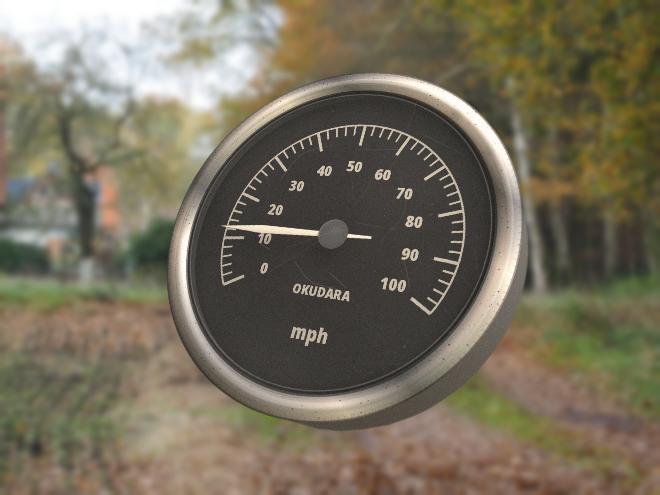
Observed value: 12 mph
